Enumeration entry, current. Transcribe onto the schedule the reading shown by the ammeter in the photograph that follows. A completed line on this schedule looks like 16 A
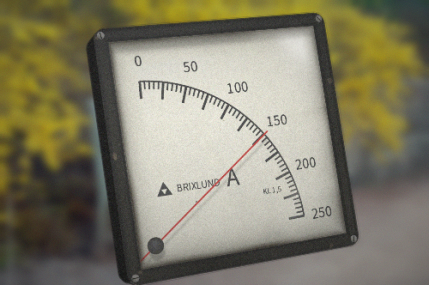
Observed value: 150 A
